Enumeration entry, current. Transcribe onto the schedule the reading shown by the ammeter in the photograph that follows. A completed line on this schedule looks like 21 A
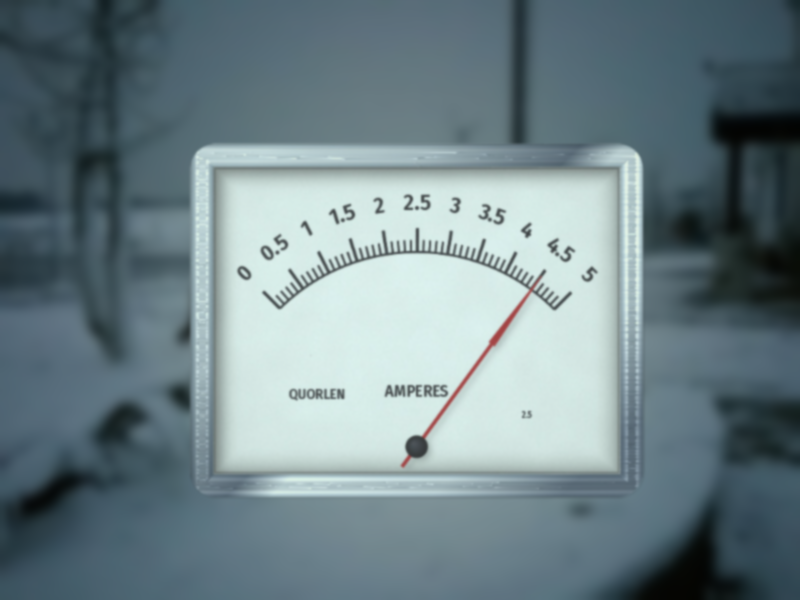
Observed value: 4.5 A
